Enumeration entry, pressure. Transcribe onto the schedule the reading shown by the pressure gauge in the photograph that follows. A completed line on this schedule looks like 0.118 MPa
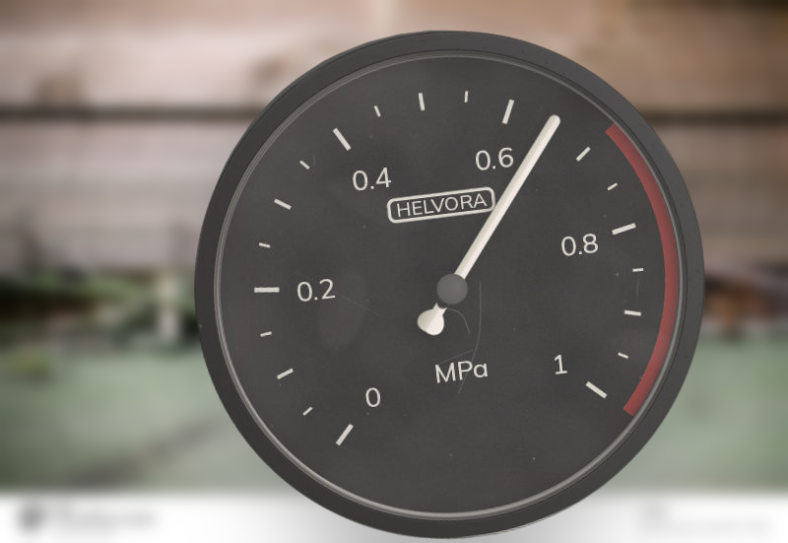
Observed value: 0.65 MPa
